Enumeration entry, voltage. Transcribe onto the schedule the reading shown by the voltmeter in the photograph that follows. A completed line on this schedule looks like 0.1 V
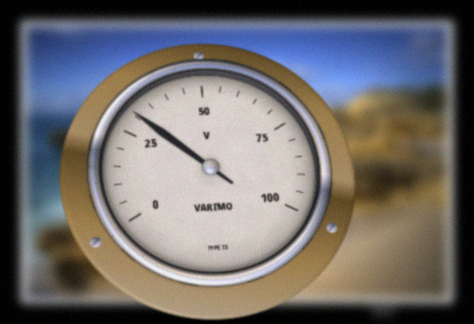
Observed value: 30 V
